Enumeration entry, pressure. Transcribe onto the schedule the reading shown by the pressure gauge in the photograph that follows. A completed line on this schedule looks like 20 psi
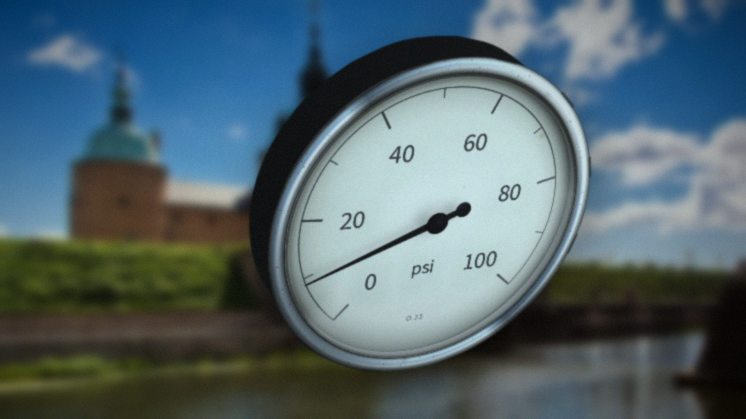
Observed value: 10 psi
